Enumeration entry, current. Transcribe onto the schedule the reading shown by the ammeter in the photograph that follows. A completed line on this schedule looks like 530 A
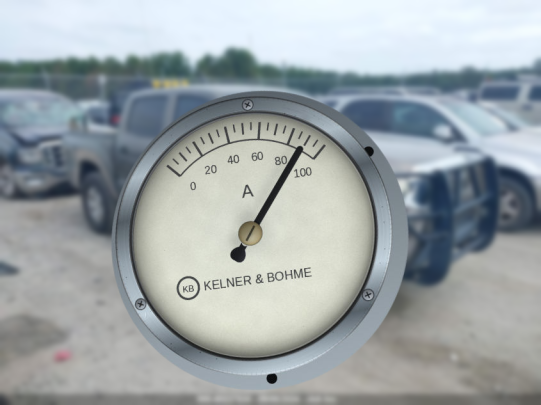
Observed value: 90 A
